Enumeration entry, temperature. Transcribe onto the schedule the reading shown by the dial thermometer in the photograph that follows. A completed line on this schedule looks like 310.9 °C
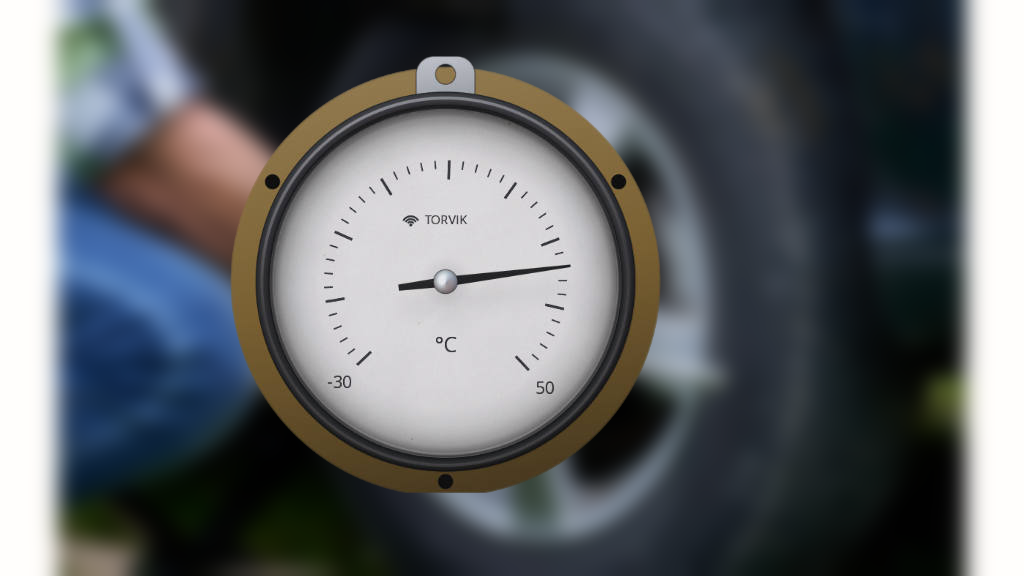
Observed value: 34 °C
